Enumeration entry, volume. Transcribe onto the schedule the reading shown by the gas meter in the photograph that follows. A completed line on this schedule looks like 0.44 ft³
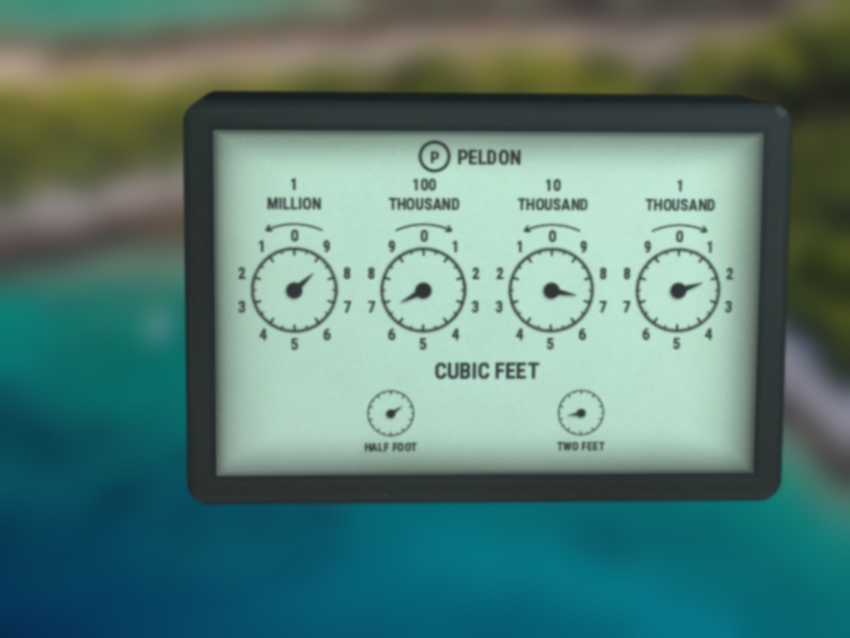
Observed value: 867200 ft³
